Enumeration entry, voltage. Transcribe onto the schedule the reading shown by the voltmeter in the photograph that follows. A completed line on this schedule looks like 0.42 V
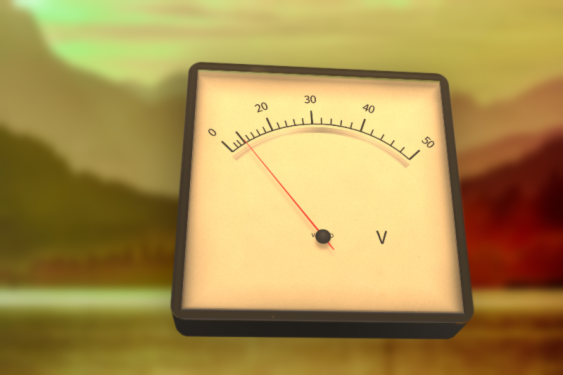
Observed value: 10 V
